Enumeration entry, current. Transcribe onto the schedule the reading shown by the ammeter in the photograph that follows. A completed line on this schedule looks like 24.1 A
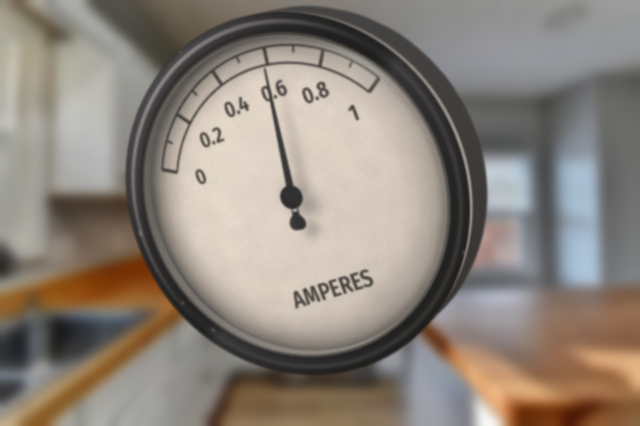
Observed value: 0.6 A
